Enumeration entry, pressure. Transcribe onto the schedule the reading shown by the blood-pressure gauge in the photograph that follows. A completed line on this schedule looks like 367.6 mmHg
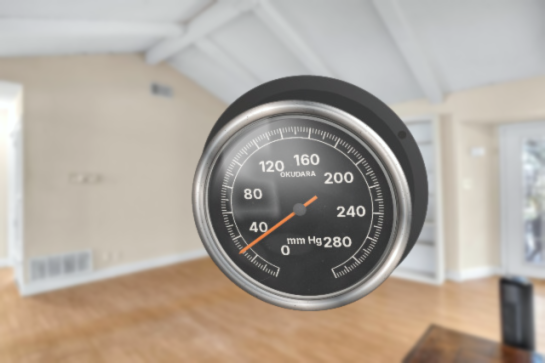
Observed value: 30 mmHg
